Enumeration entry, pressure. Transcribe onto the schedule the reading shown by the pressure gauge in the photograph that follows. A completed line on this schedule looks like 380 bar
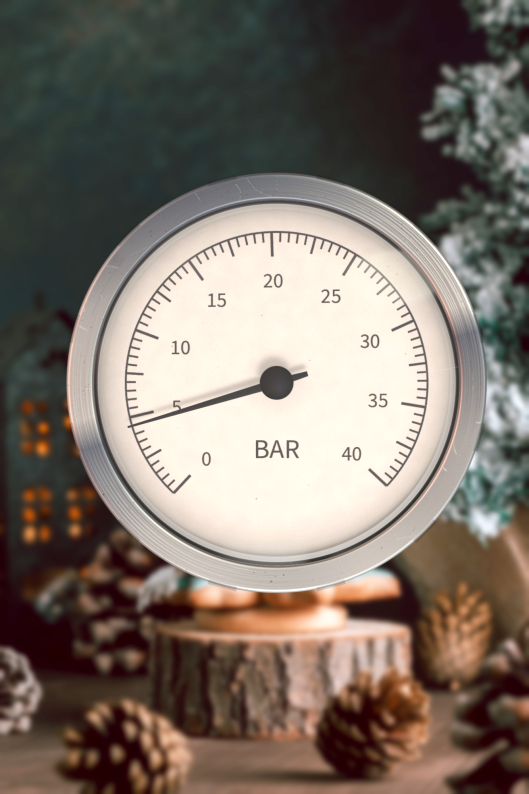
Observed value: 4.5 bar
